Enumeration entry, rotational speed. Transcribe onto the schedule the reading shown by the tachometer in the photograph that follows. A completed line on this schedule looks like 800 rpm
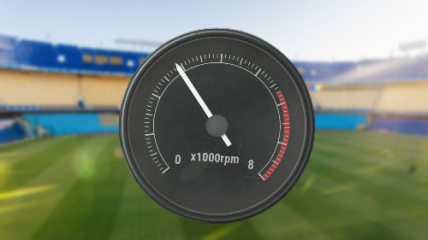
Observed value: 2900 rpm
